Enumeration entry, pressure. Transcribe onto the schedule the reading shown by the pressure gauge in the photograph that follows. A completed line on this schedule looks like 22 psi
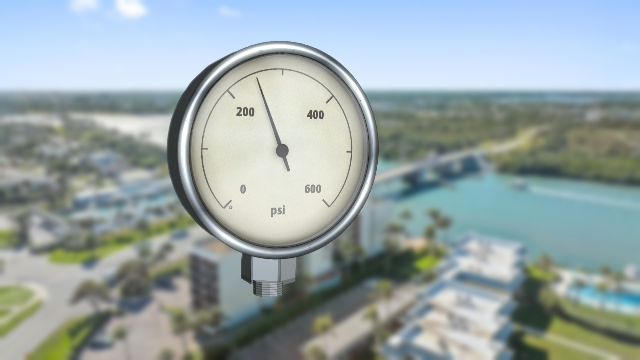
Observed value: 250 psi
